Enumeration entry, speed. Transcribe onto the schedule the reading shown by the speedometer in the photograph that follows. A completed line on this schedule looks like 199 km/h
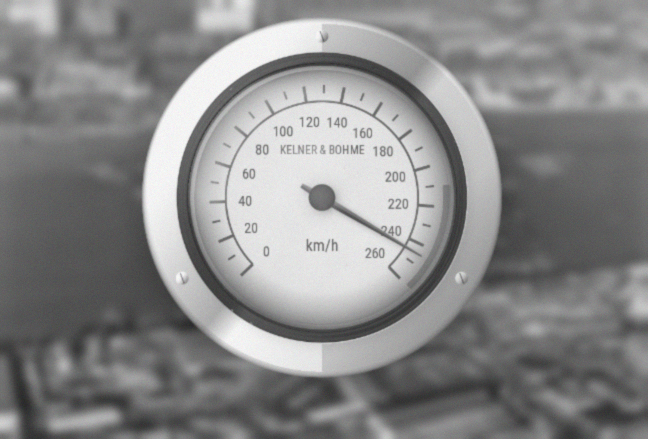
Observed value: 245 km/h
